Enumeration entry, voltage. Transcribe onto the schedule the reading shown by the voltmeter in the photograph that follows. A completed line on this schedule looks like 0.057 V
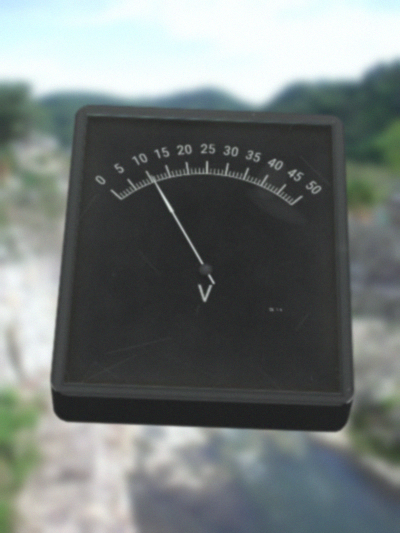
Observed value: 10 V
